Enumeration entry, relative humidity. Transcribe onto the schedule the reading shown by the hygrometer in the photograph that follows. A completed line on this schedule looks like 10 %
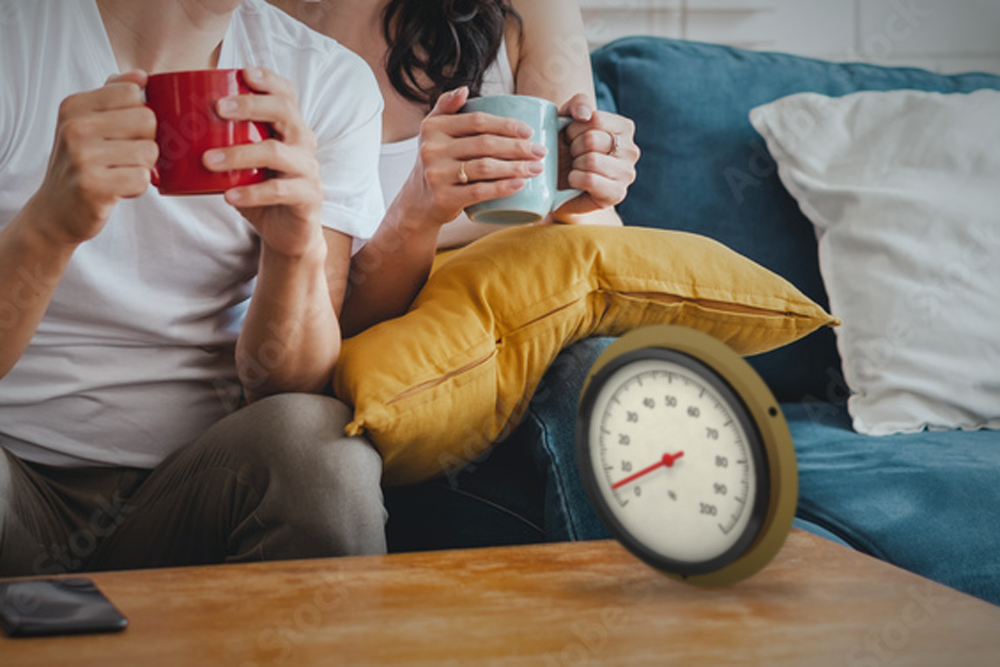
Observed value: 5 %
